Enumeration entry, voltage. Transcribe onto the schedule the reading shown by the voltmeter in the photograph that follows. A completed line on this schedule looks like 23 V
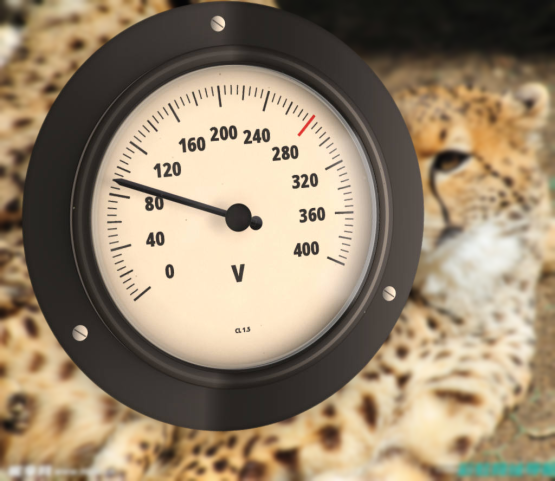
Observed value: 90 V
